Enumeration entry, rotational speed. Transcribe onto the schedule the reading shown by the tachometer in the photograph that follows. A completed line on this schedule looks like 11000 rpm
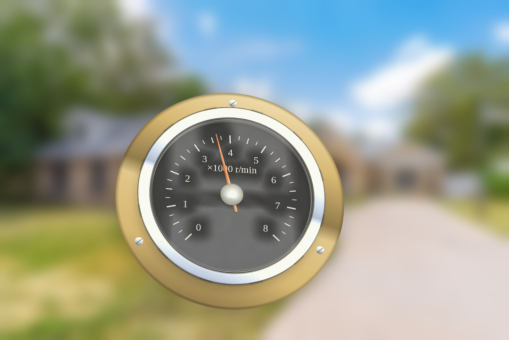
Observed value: 3625 rpm
